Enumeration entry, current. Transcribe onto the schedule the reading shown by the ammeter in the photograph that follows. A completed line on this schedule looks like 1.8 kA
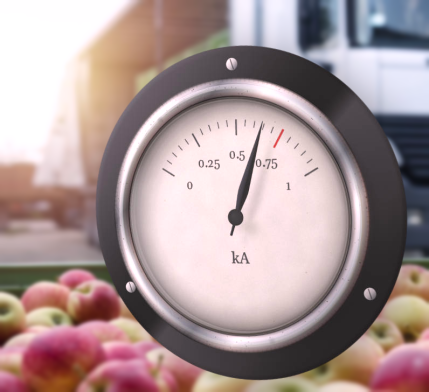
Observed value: 0.65 kA
